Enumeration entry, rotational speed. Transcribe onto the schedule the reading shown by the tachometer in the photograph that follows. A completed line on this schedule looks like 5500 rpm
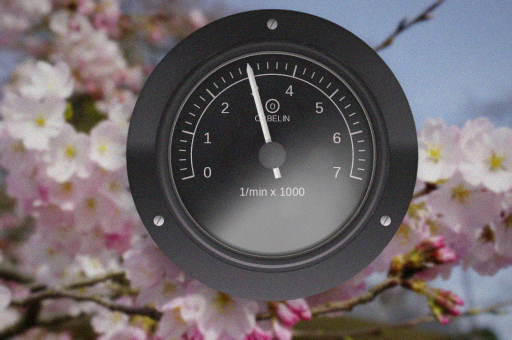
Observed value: 3000 rpm
